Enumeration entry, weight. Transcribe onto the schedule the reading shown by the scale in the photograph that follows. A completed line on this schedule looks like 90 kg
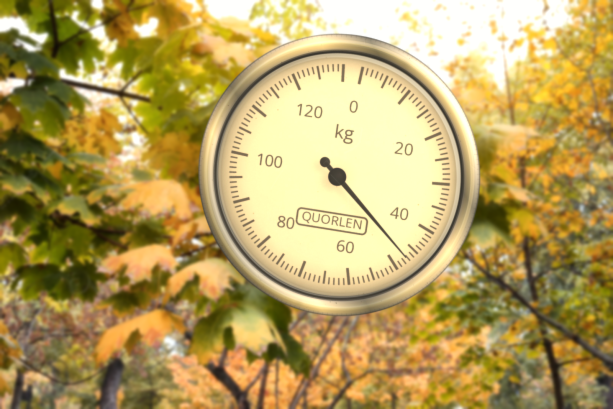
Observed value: 47 kg
